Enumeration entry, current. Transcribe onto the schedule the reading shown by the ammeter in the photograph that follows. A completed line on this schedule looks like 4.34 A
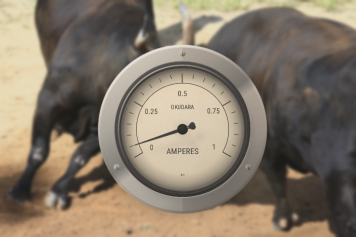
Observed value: 0.05 A
